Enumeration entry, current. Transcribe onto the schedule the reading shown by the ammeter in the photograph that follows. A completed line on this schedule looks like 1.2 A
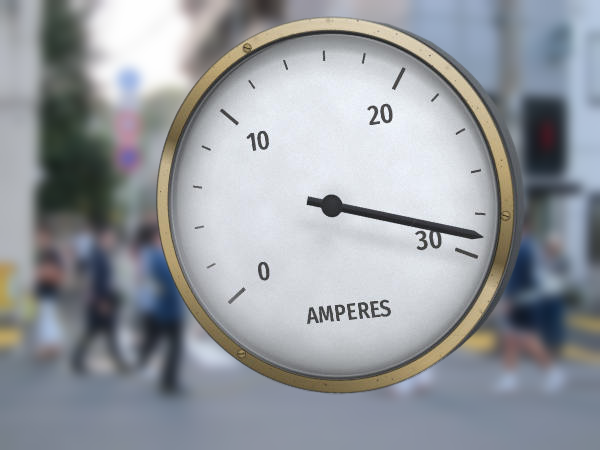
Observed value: 29 A
